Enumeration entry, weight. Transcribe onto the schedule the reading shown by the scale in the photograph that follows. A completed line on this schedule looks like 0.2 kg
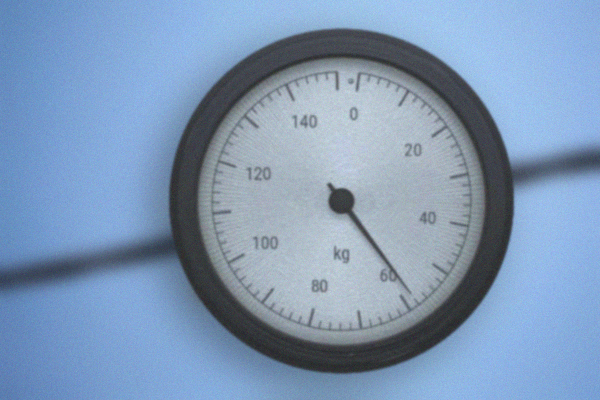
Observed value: 58 kg
